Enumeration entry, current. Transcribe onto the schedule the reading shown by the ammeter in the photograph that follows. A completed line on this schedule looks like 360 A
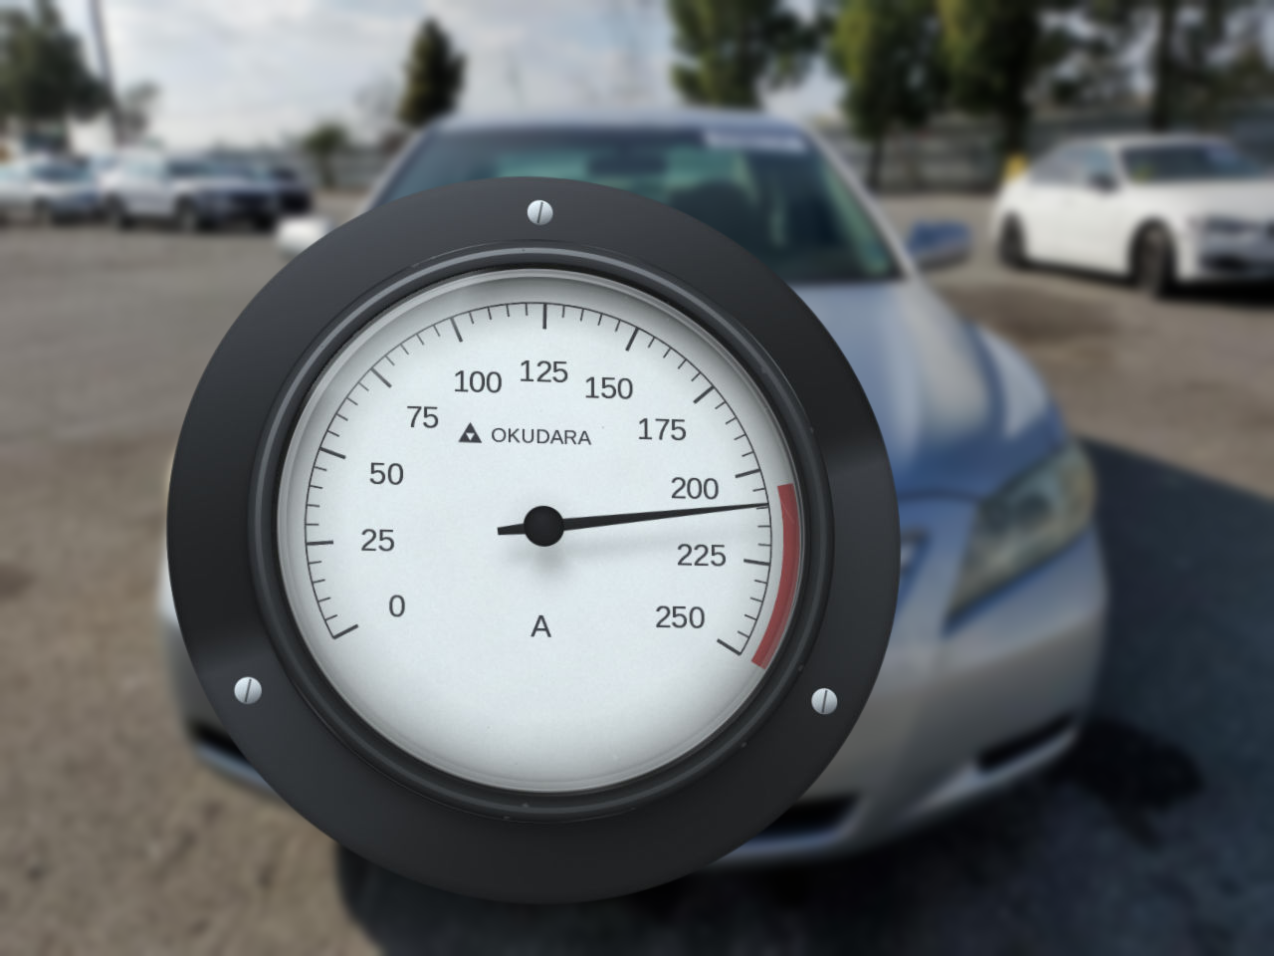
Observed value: 210 A
